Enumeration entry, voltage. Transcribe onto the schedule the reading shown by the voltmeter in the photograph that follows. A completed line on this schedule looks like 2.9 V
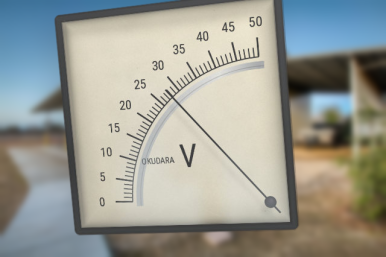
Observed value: 28 V
